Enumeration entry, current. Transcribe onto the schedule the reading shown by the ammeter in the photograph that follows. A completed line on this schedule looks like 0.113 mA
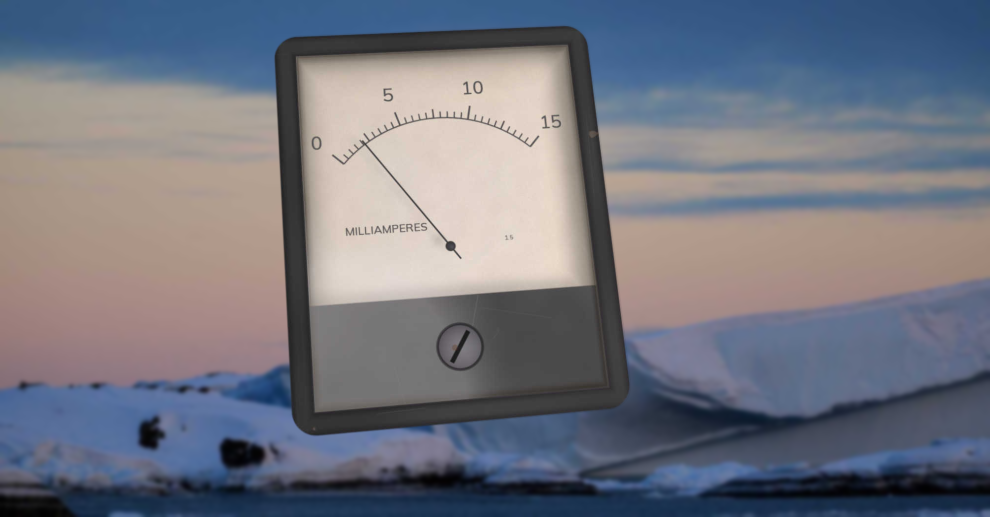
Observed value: 2 mA
